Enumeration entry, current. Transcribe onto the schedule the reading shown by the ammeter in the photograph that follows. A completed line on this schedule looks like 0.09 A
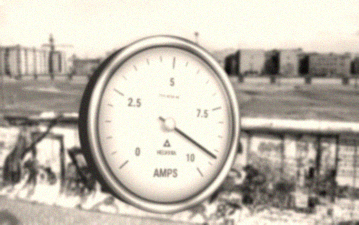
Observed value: 9.25 A
